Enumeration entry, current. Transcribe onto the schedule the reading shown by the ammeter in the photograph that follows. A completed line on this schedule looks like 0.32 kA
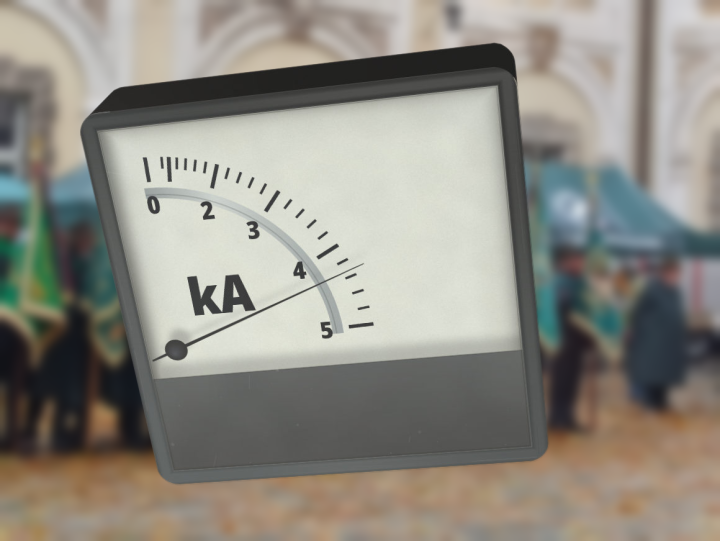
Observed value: 4.3 kA
